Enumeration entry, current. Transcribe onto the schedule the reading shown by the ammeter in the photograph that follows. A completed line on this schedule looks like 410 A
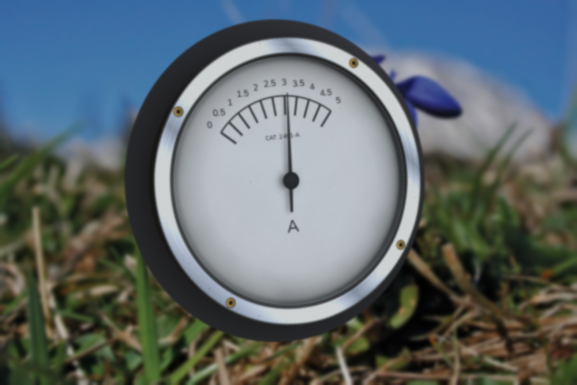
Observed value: 3 A
